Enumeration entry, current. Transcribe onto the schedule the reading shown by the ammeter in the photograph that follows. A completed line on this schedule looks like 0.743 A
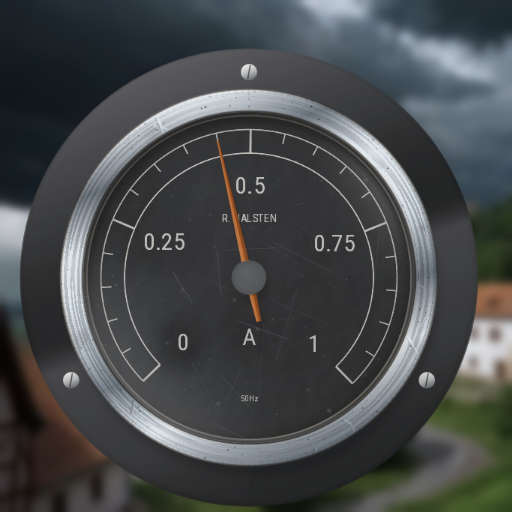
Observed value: 0.45 A
